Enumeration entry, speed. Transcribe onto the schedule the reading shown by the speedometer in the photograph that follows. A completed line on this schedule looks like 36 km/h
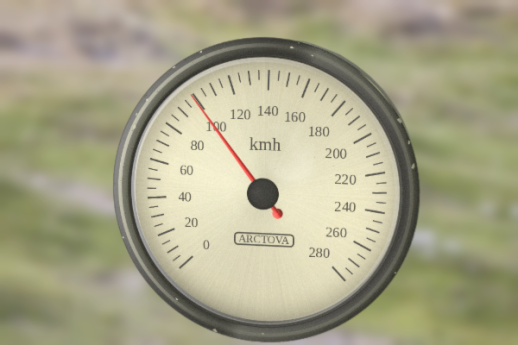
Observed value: 100 km/h
